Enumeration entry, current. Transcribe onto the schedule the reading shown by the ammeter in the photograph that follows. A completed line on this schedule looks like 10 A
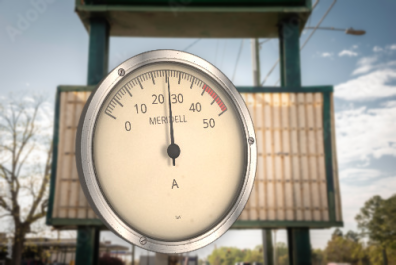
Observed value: 25 A
